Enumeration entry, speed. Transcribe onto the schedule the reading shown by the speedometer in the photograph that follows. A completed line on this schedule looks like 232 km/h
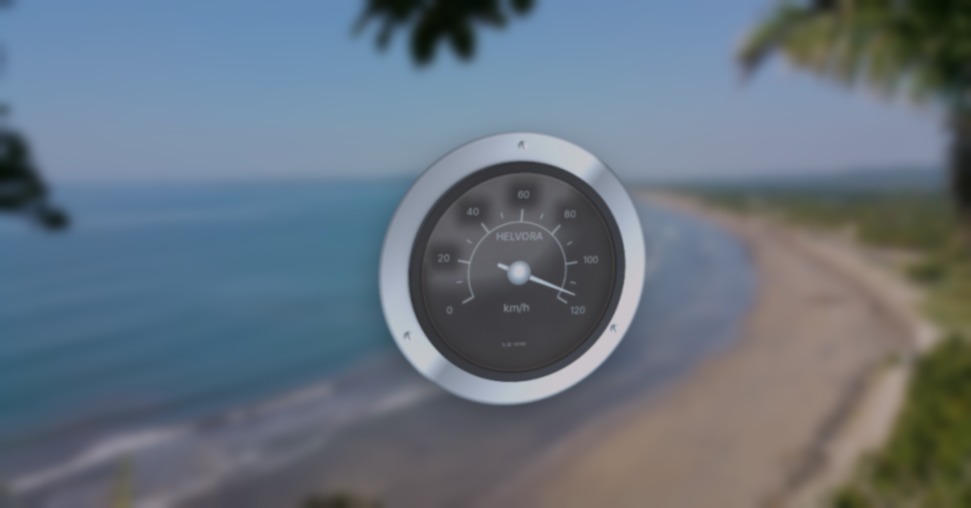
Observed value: 115 km/h
